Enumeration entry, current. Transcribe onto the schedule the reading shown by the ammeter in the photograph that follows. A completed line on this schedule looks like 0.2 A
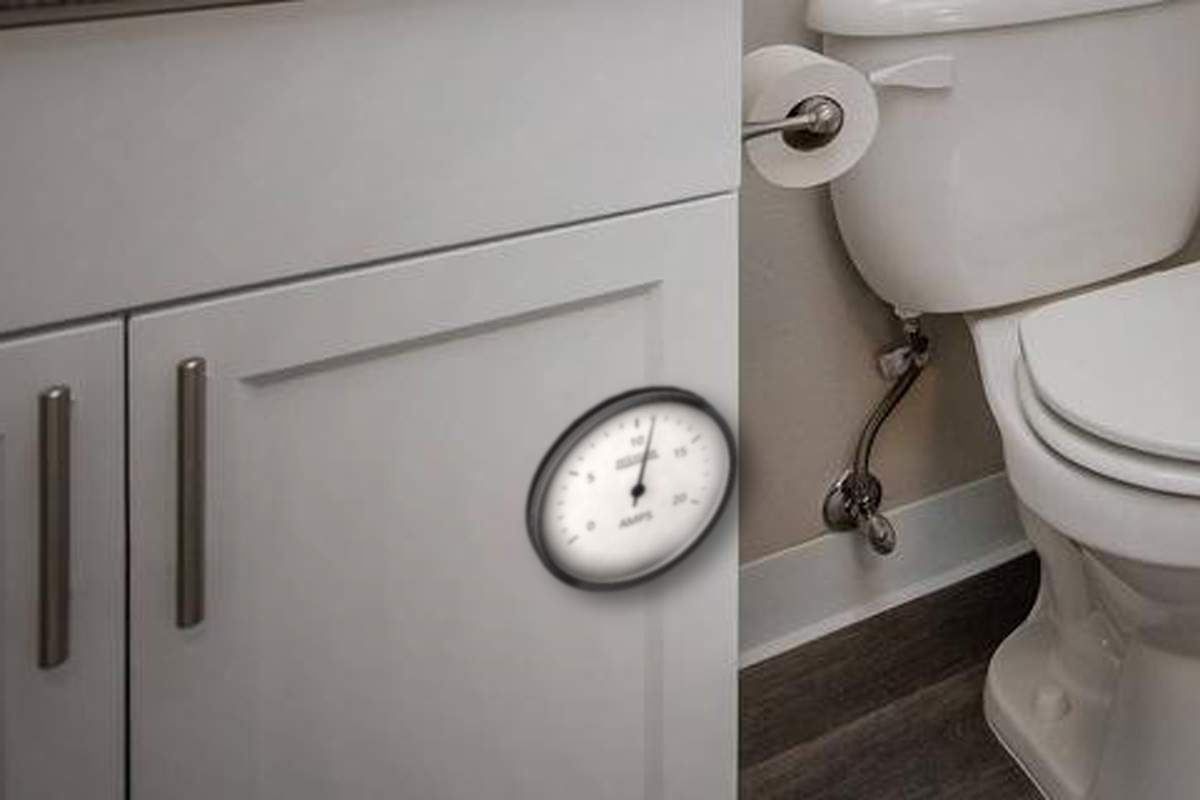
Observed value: 11 A
